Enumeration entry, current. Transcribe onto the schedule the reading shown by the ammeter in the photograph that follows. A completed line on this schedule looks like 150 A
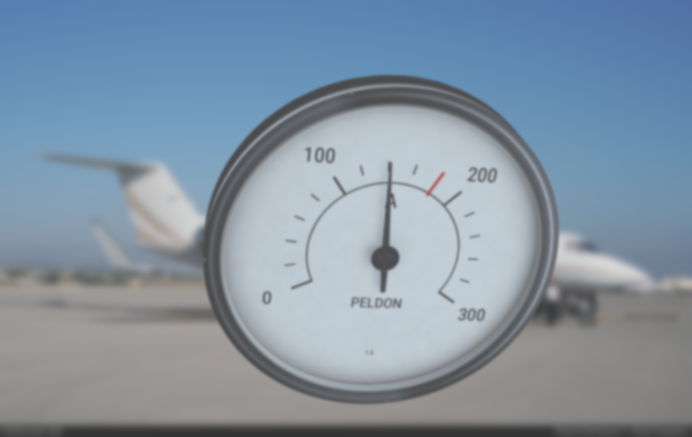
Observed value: 140 A
